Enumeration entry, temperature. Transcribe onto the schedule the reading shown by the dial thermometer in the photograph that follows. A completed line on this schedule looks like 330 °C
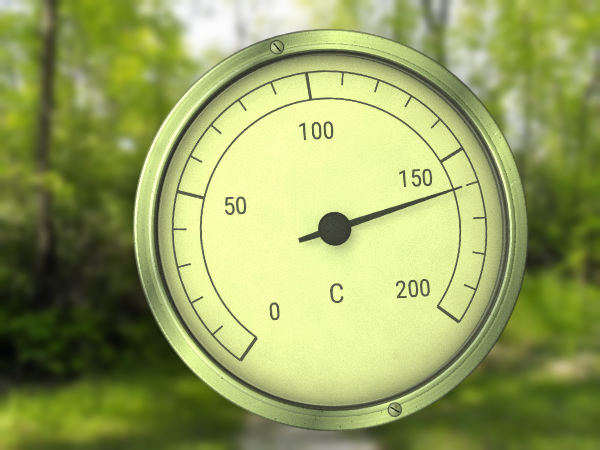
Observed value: 160 °C
